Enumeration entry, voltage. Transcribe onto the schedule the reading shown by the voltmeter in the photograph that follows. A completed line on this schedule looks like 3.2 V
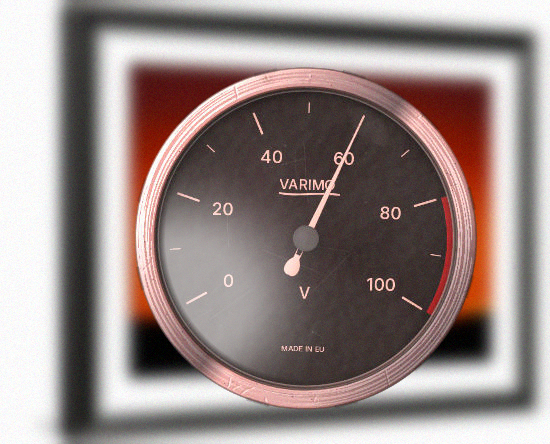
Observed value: 60 V
